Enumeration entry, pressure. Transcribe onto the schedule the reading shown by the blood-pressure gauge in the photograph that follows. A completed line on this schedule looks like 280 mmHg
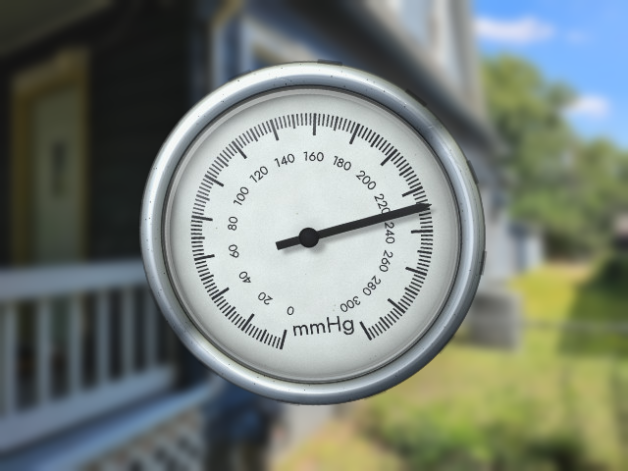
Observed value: 228 mmHg
